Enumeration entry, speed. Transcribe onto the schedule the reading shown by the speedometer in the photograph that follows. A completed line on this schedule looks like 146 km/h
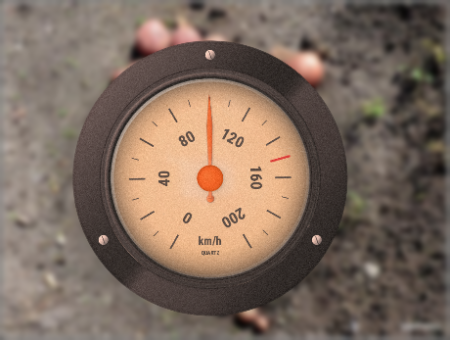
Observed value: 100 km/h
